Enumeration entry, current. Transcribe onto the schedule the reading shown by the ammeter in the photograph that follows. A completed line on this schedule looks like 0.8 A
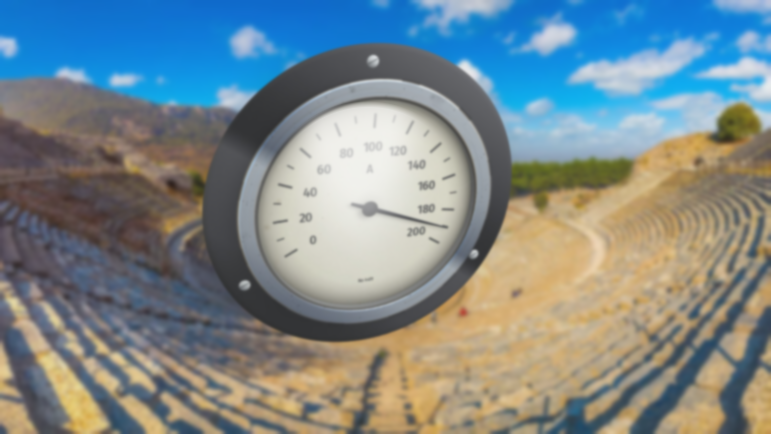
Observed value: 190 A
